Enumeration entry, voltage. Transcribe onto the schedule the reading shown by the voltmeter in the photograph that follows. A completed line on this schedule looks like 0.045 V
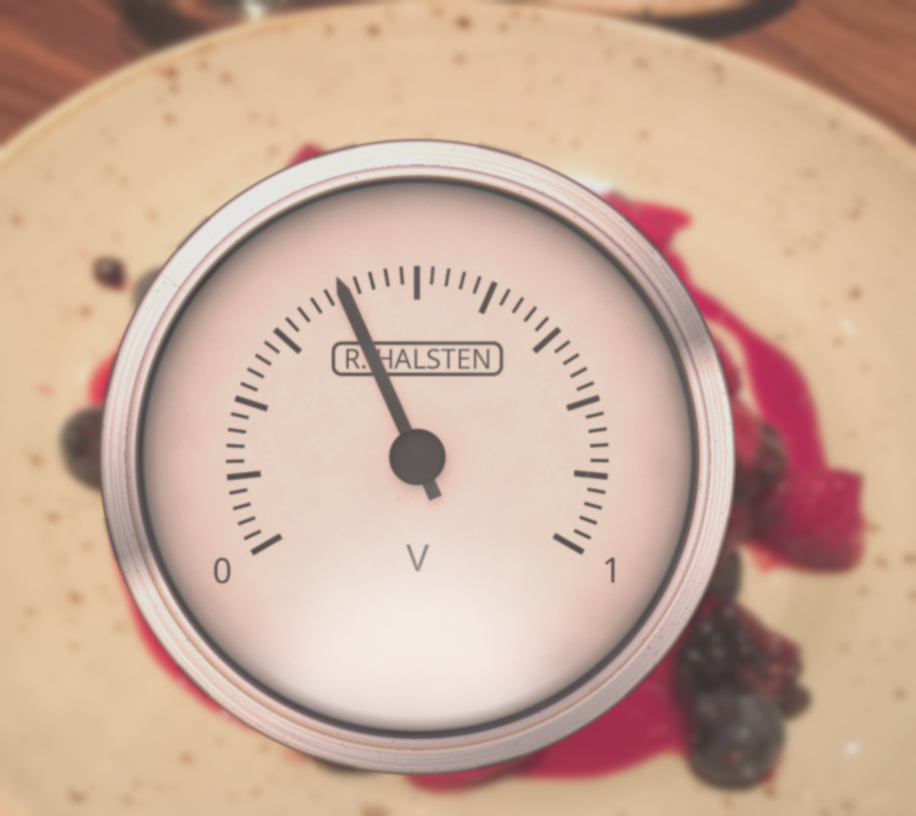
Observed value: 0.4 V
